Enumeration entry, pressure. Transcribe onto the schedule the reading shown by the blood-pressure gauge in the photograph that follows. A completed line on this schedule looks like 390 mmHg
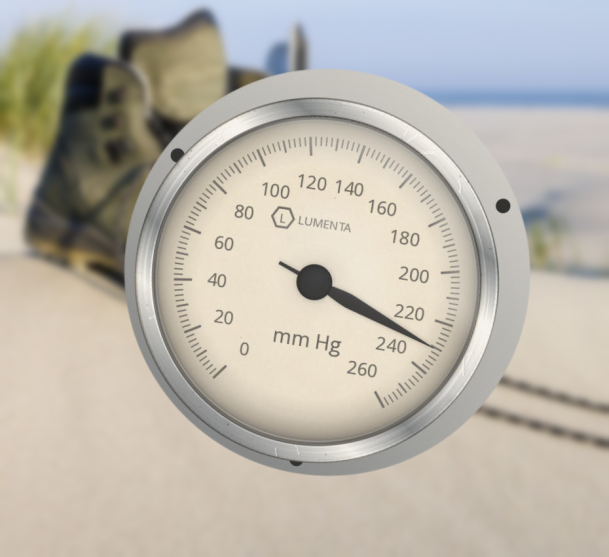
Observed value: 230 mmHg
